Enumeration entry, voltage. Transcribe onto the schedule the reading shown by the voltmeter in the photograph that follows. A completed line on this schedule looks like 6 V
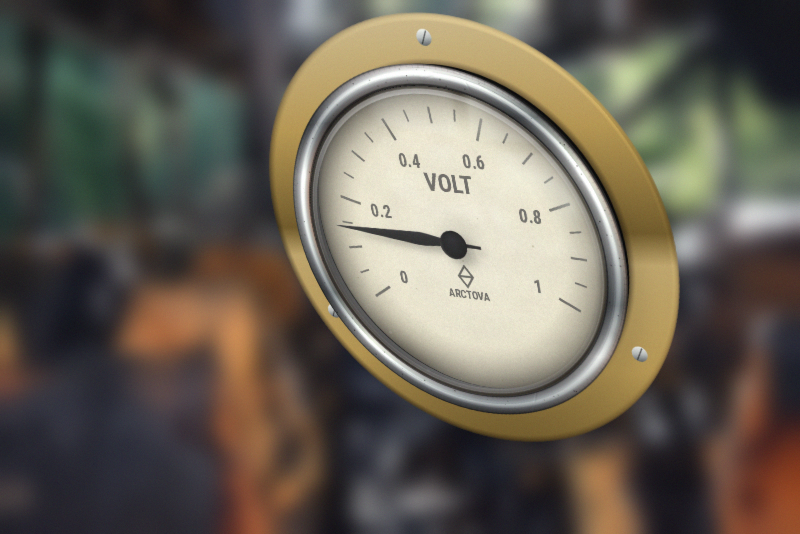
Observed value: 0.15 V
